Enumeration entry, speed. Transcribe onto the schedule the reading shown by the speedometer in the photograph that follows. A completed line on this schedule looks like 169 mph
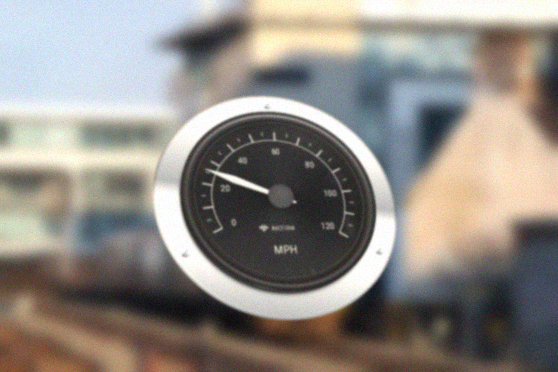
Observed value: 25 mph
